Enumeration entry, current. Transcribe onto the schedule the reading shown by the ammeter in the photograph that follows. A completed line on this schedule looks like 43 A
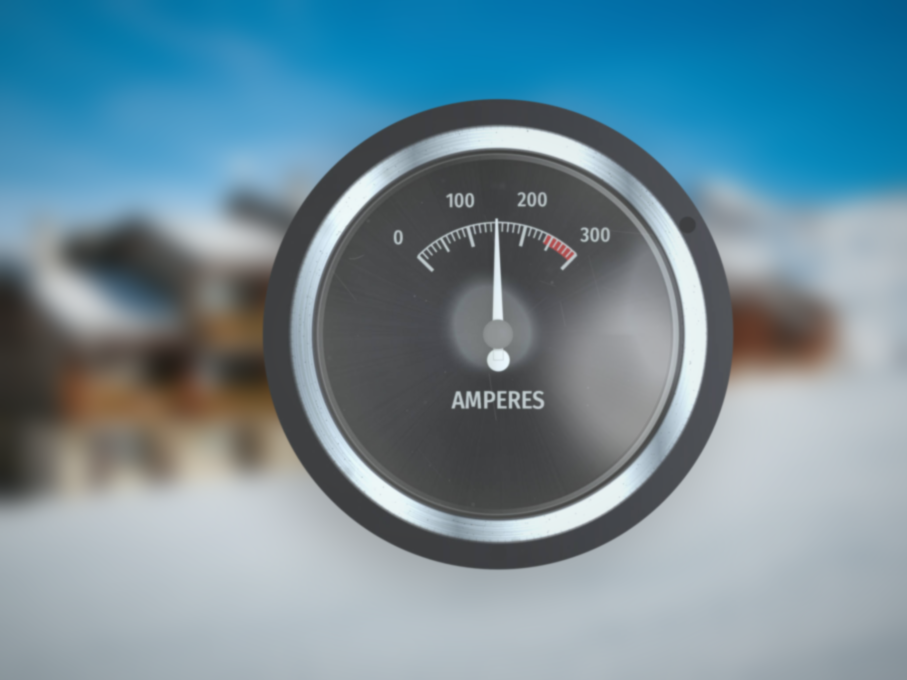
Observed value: 150 A
